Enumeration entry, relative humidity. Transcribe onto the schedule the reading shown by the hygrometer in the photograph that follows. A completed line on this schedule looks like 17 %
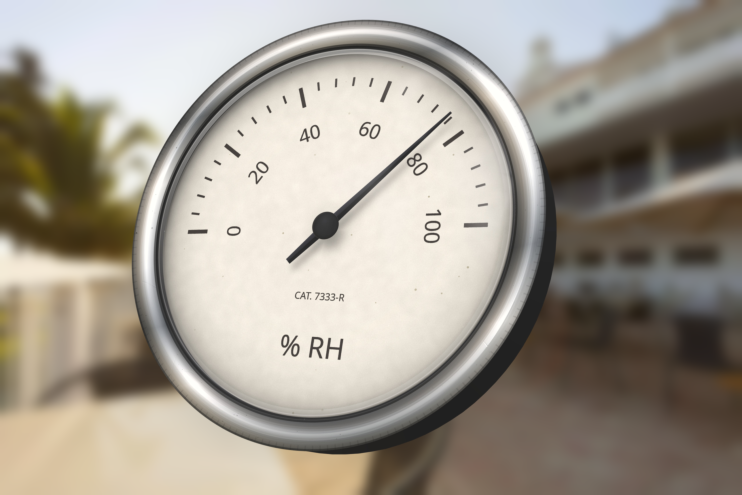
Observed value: 76 %
